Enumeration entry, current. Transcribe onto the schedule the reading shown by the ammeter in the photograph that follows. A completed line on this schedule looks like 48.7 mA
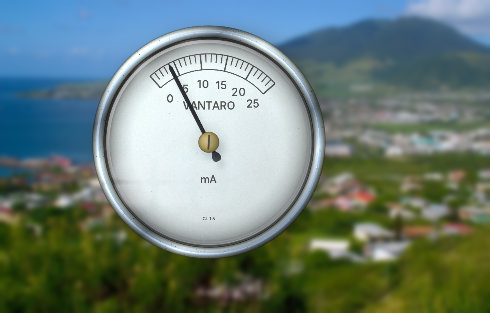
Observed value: 4 mA
